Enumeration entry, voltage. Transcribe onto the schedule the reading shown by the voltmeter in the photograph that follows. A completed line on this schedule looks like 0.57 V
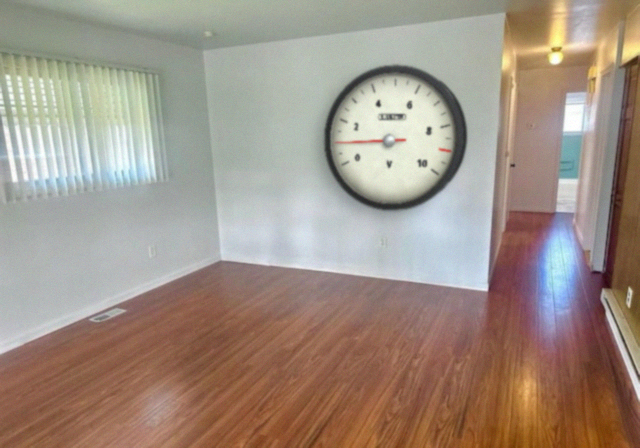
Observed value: 1 V
